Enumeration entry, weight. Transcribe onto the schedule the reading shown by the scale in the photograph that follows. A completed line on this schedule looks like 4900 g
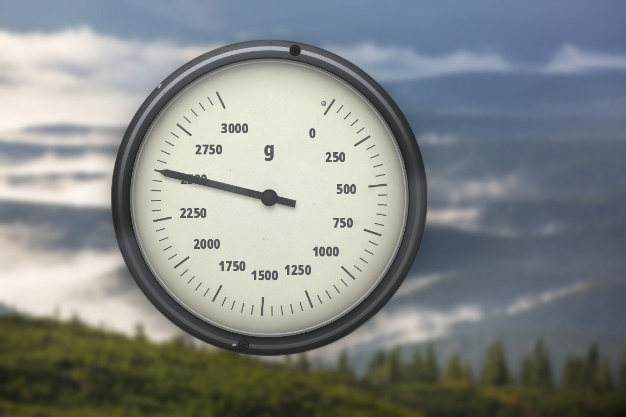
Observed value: 2500 g
